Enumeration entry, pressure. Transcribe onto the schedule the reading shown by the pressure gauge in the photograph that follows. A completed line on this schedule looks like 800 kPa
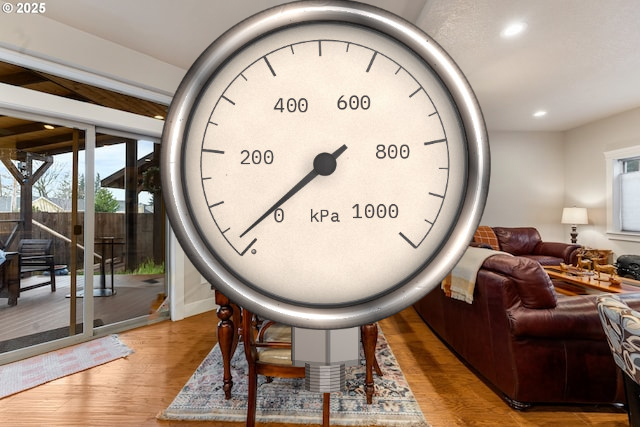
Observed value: 25 kPa
